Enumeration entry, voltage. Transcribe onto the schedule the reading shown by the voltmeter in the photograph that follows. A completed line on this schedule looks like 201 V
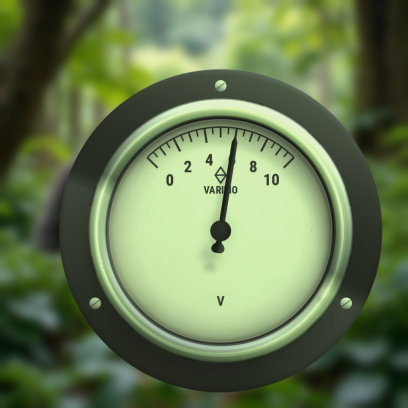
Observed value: 6 V
